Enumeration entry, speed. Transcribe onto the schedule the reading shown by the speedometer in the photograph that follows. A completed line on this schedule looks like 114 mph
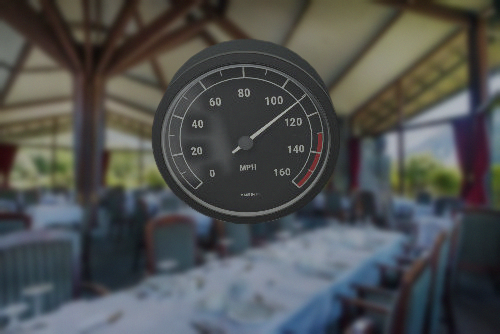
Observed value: 110 mph
